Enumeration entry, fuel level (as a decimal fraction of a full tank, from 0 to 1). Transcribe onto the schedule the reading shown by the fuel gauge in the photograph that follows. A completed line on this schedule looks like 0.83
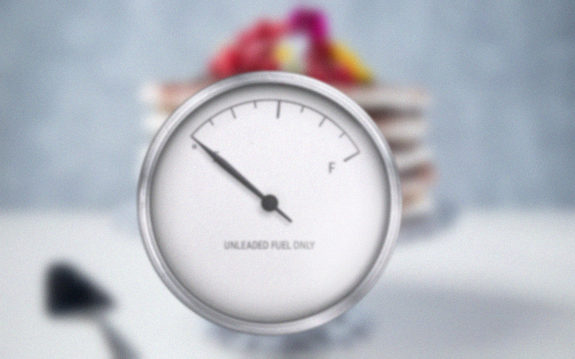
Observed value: 0
